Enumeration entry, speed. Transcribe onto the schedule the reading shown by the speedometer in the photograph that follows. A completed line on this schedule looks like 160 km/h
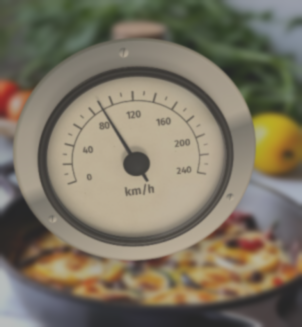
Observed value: 90 km/h
